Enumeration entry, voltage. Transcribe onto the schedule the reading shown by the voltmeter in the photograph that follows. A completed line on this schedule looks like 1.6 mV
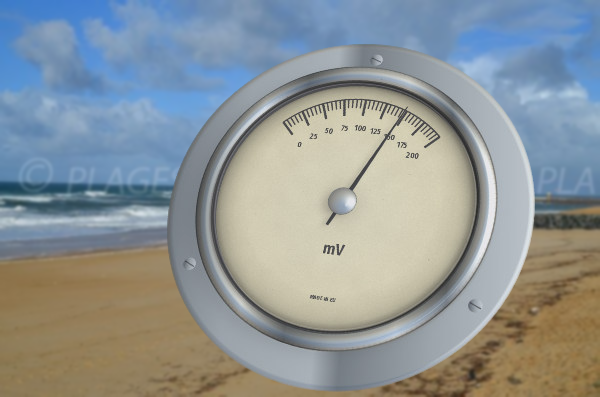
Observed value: 150 mV
